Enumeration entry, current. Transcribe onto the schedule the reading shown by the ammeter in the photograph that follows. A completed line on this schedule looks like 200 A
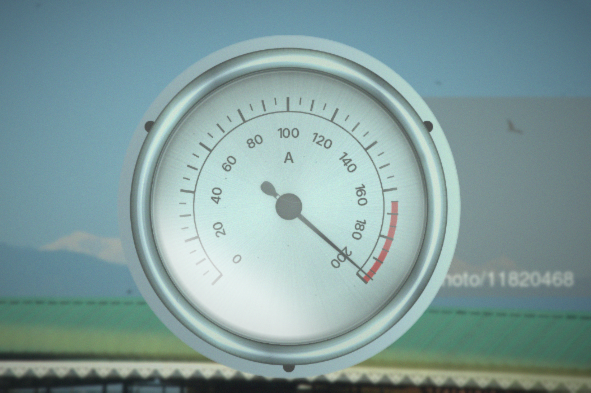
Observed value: 197.5 A
